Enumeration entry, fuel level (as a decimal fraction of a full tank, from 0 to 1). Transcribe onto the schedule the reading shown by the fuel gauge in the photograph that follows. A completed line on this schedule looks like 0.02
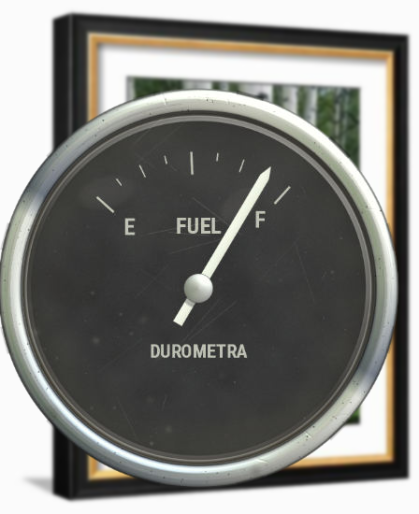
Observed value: 0.875
